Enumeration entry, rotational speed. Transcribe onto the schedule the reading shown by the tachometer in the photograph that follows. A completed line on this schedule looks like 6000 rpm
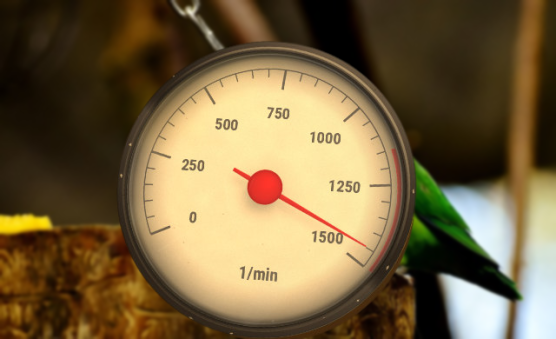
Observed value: 1450 rpm
